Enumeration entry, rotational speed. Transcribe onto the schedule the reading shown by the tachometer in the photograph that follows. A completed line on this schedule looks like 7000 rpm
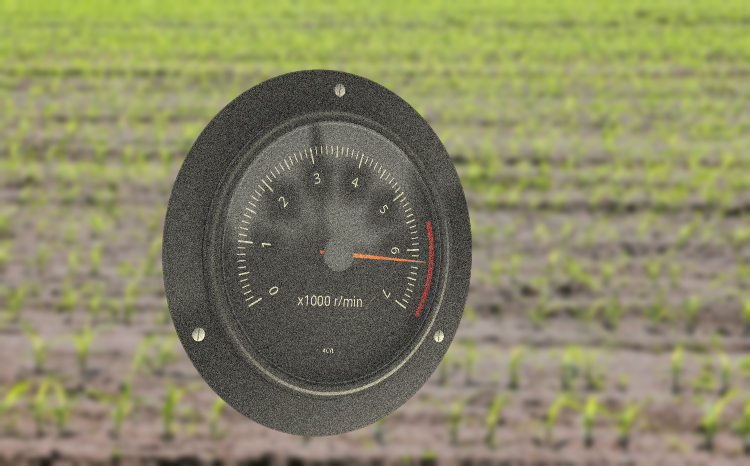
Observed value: 6200 rpm
